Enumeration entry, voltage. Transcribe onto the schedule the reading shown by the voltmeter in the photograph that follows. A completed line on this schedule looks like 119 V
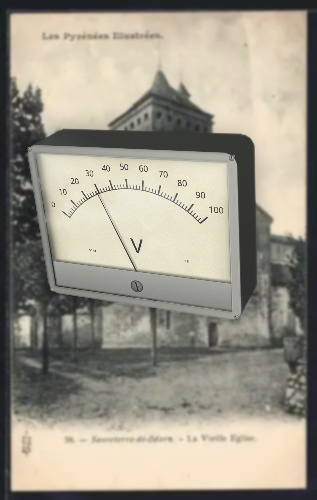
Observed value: 30 V
